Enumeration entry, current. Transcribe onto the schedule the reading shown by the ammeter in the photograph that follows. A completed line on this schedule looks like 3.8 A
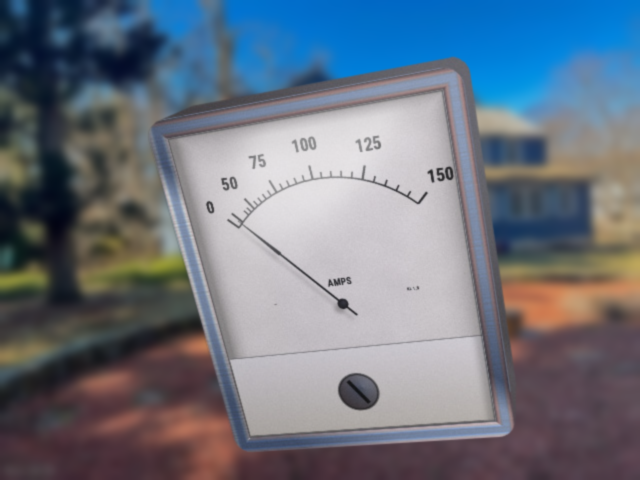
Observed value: 25 A
